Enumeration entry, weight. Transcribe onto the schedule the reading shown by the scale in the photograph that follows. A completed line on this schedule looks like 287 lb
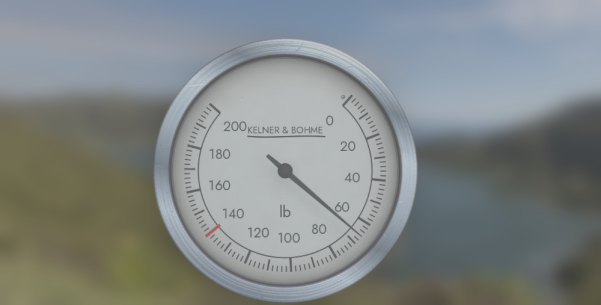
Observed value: 66 lb
